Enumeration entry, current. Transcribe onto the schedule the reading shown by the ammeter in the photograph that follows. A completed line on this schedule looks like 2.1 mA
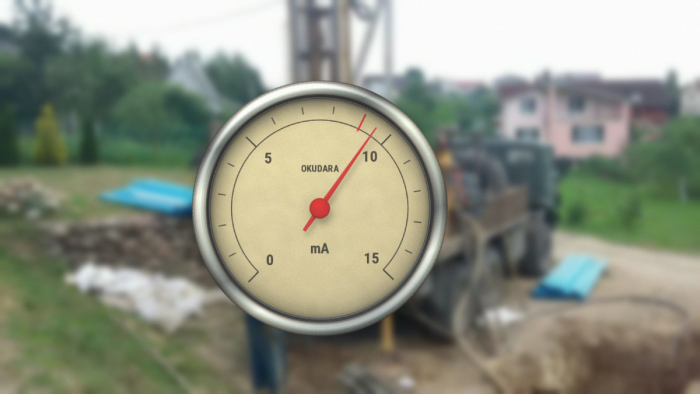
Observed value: 9.5 mA
